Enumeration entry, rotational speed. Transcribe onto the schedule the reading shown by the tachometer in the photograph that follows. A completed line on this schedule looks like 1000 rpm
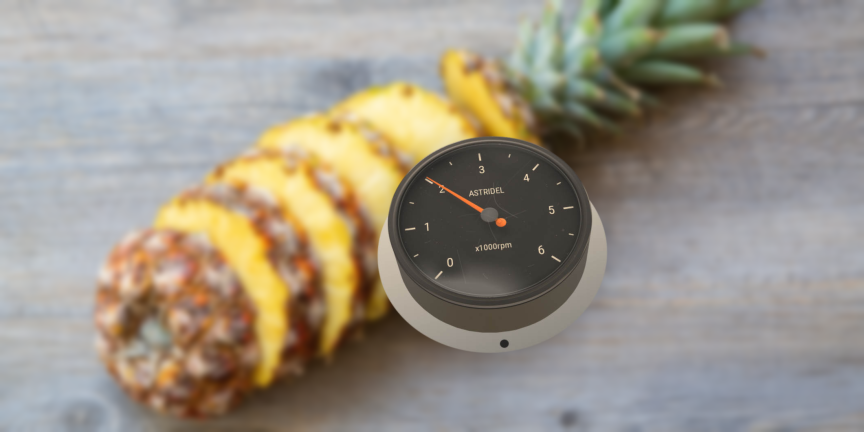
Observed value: 2000 rpm
